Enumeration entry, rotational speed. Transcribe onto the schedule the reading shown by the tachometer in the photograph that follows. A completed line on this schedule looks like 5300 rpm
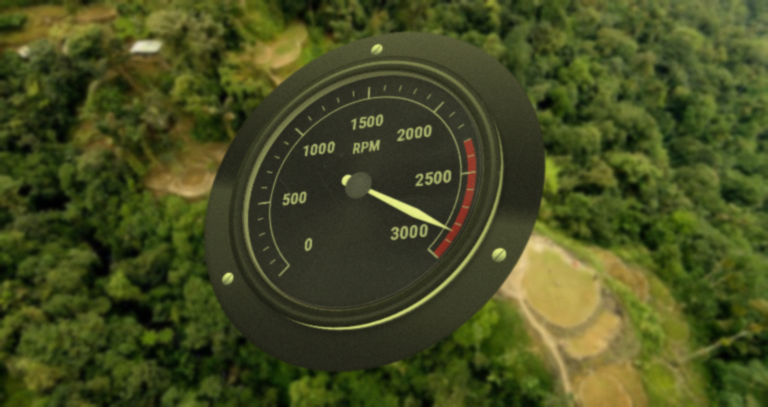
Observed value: 2850 rpm
